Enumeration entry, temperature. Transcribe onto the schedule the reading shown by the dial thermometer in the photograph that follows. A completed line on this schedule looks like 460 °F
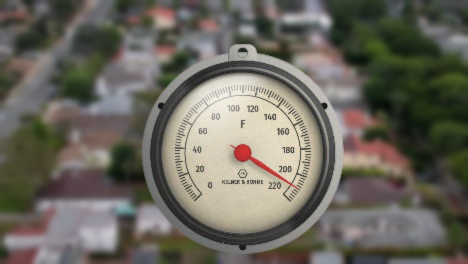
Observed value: 210 °F
